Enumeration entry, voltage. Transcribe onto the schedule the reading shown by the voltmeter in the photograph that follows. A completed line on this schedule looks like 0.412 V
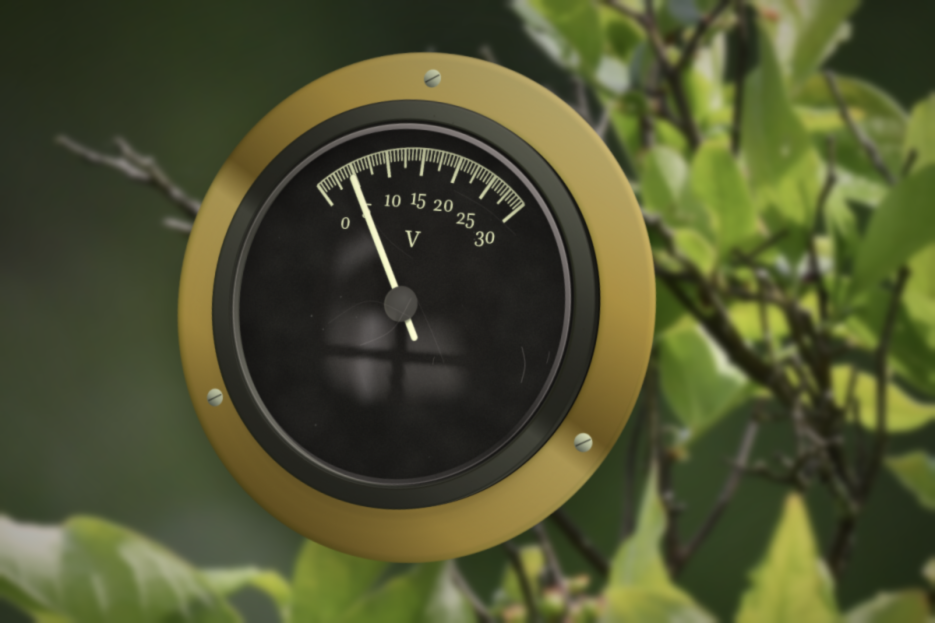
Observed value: 5 V
